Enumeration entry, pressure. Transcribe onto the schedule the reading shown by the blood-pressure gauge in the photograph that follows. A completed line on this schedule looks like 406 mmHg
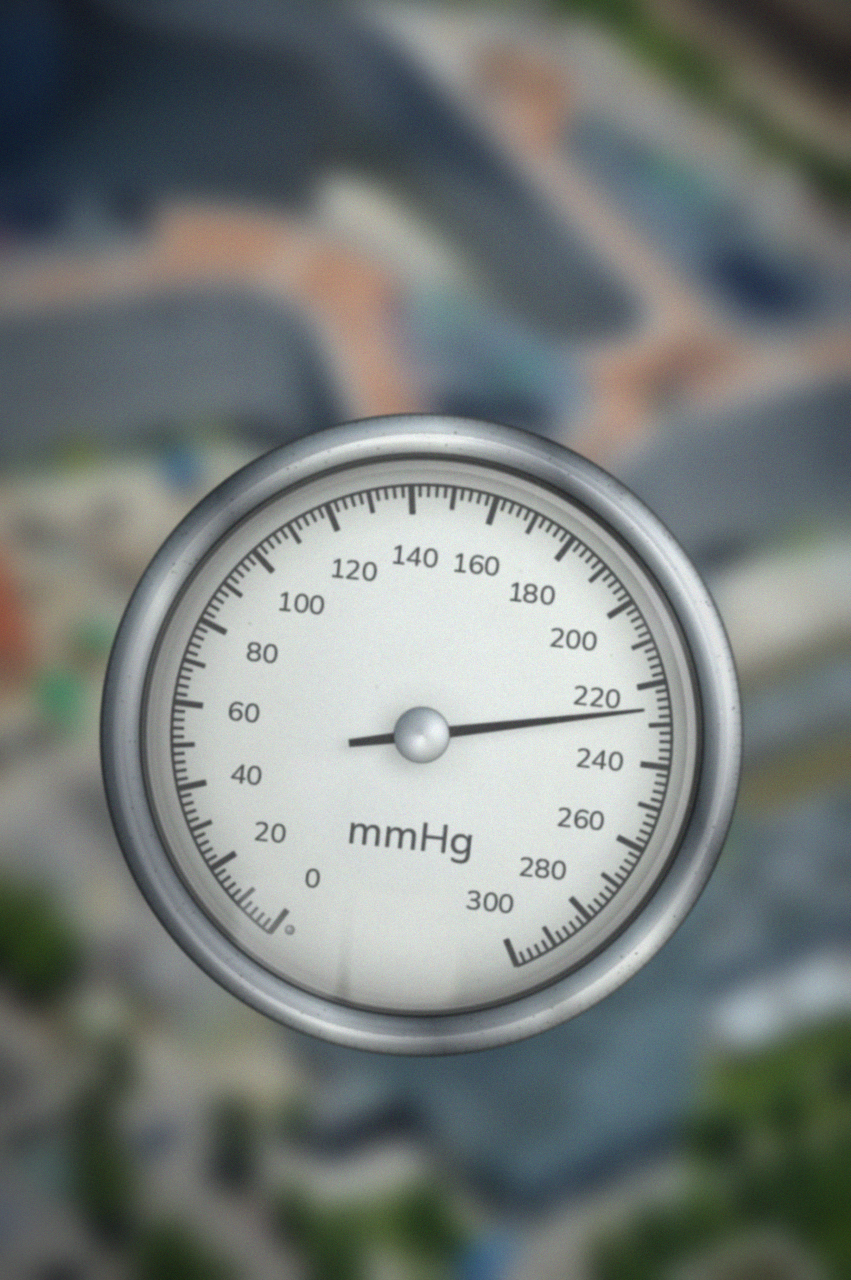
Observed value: 226 mmHg
